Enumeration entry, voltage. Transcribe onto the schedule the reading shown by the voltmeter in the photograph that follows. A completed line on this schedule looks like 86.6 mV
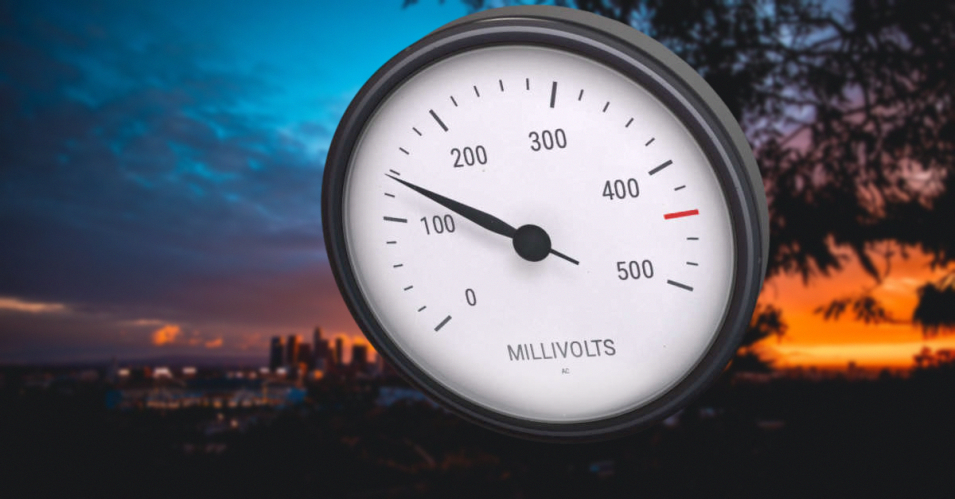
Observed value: 140 mV
